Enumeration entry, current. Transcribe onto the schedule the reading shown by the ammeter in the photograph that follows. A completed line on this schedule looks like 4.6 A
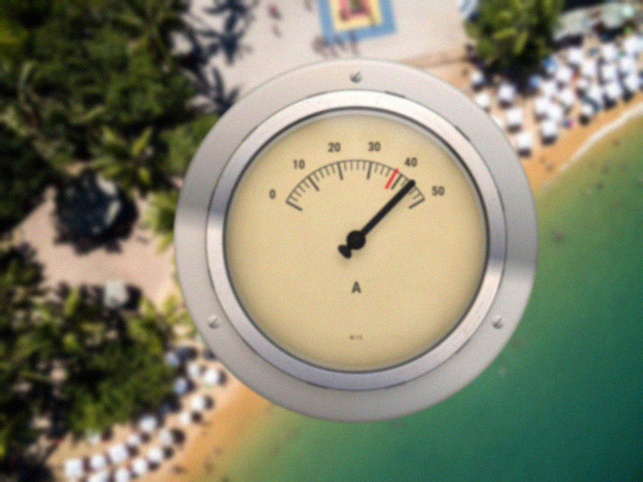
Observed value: 44 A
